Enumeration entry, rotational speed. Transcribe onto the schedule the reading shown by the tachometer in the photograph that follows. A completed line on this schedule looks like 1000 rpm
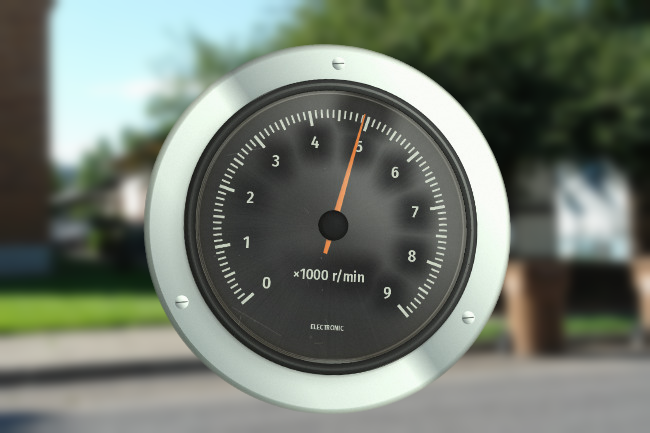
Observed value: 4900 rpm
